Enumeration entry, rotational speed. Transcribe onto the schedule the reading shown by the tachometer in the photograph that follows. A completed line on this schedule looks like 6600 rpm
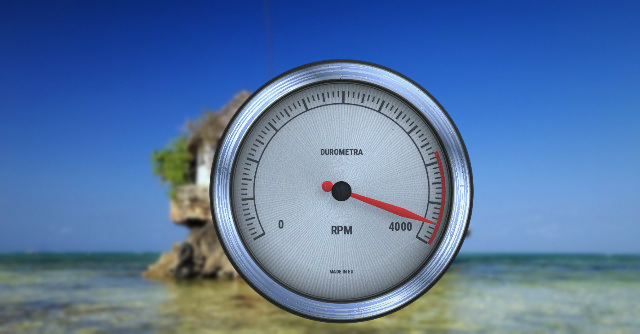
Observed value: 3800 rpm
